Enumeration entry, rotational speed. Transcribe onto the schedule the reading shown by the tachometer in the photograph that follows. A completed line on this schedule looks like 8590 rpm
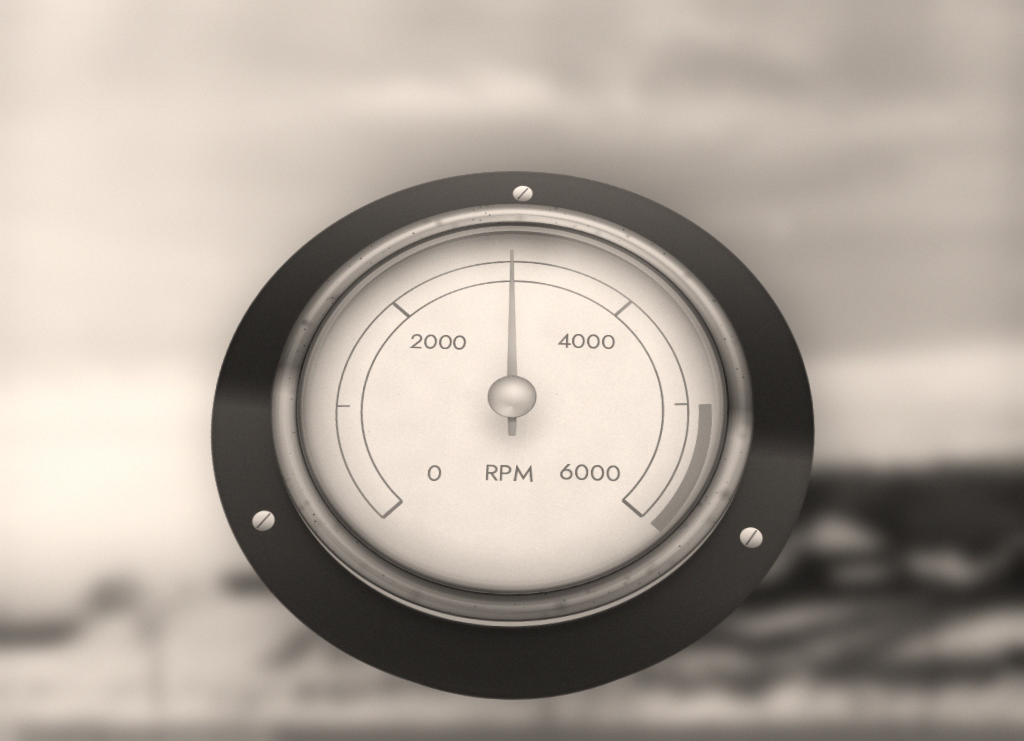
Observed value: 3000 rpm
